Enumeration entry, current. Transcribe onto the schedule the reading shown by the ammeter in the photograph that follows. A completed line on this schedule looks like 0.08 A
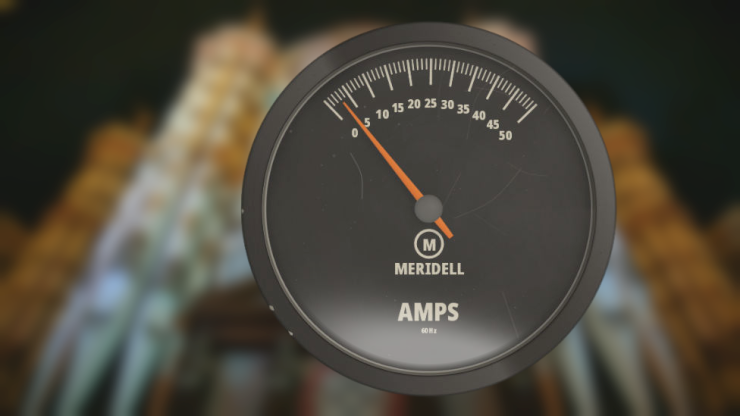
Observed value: 3 A
